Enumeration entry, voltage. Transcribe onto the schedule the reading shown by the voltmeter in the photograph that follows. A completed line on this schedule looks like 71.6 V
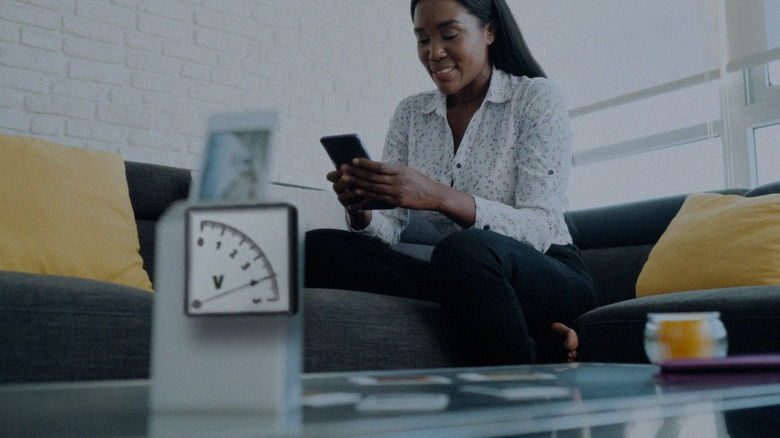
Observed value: 4 V
